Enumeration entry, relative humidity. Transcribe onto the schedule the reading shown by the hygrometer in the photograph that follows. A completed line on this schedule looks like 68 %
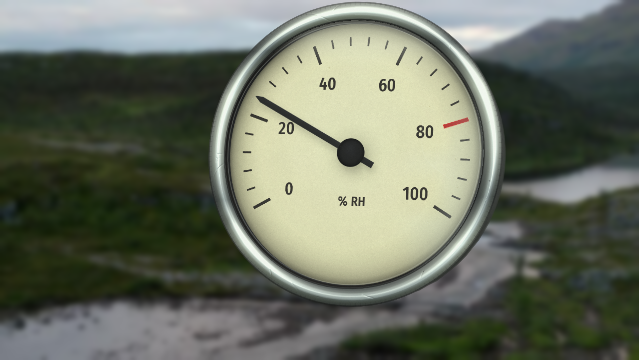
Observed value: 24 %
